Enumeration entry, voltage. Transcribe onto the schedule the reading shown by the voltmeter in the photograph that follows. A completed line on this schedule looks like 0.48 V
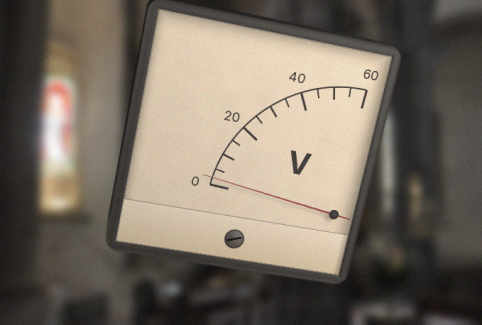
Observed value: 2.5 V
